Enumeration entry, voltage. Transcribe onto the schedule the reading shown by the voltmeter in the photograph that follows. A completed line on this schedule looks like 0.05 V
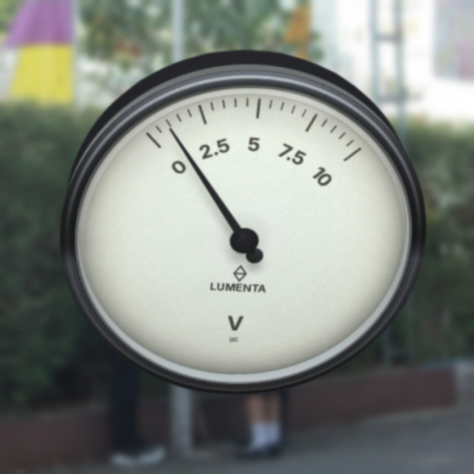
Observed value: 1 V
